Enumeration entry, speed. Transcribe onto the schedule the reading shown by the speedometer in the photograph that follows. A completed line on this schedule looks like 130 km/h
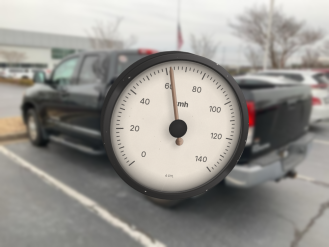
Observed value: 62 km/h
